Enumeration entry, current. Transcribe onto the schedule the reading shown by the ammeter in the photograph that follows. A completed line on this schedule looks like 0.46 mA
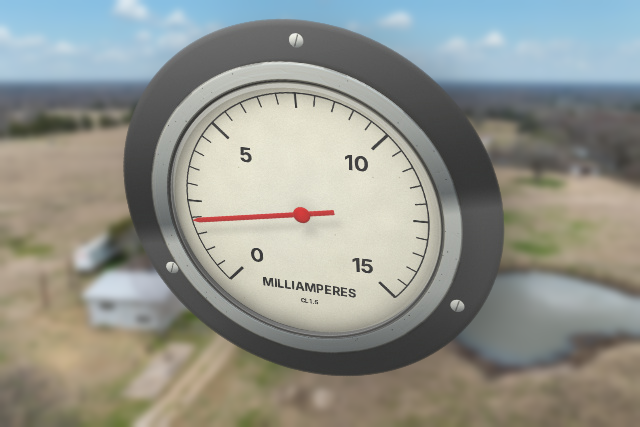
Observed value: 2 mA
